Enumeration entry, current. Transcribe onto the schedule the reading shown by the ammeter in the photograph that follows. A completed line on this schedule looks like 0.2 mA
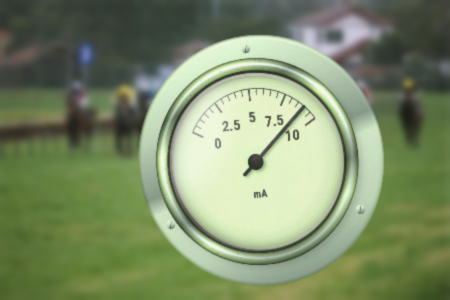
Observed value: 9 mA
